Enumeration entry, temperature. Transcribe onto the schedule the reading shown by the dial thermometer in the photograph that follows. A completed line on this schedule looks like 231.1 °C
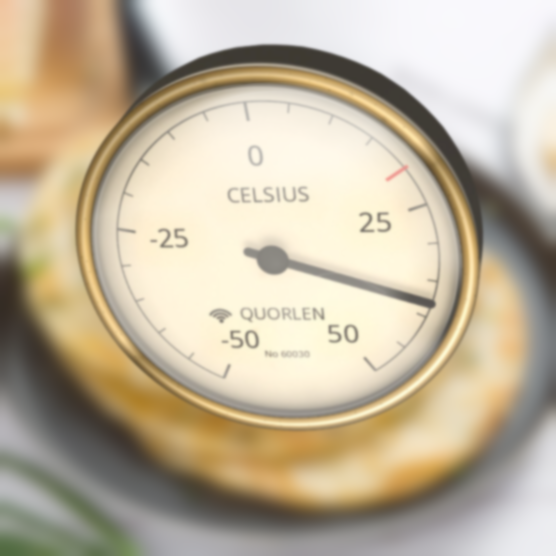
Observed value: 37.5 °C
